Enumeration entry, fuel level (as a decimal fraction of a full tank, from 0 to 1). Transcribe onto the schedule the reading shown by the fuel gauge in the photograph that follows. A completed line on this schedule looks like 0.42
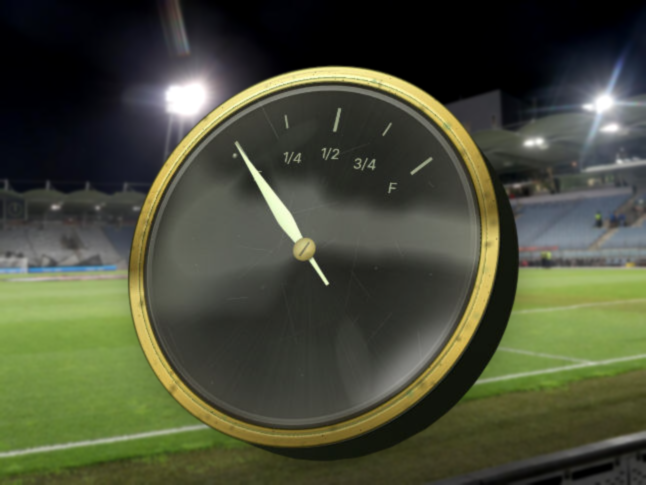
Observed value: 0
